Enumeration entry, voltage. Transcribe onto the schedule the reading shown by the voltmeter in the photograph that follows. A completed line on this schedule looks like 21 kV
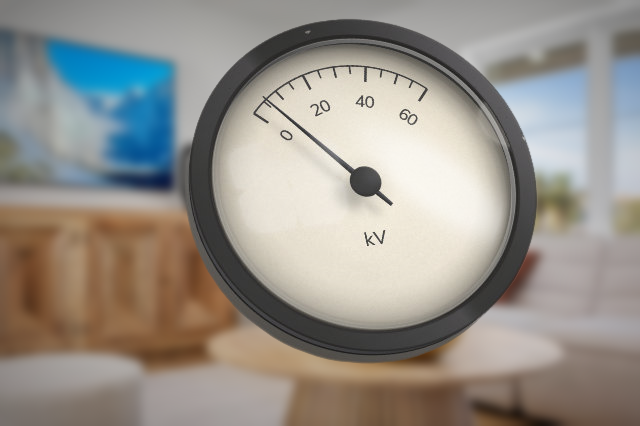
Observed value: 5 kV
